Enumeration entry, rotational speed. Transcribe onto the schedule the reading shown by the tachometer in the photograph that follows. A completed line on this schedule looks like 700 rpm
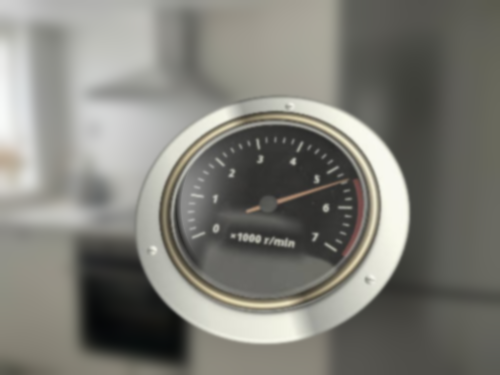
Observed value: 5400 rpm
